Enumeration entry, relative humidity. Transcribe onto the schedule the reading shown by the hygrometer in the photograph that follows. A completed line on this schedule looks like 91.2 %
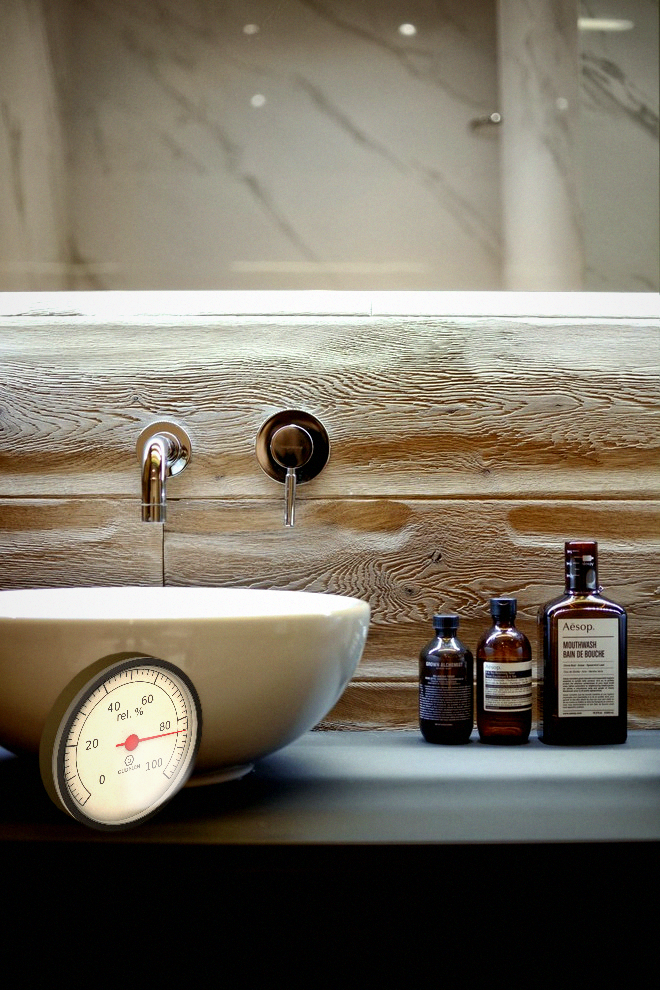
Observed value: 84 %
